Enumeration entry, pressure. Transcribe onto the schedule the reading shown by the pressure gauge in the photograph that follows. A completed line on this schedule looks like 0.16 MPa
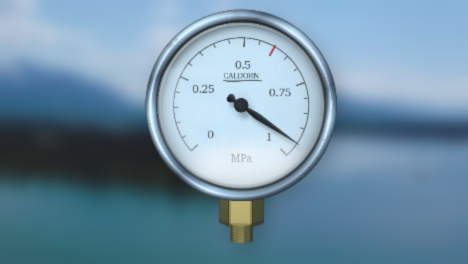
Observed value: 0.95 MPa
